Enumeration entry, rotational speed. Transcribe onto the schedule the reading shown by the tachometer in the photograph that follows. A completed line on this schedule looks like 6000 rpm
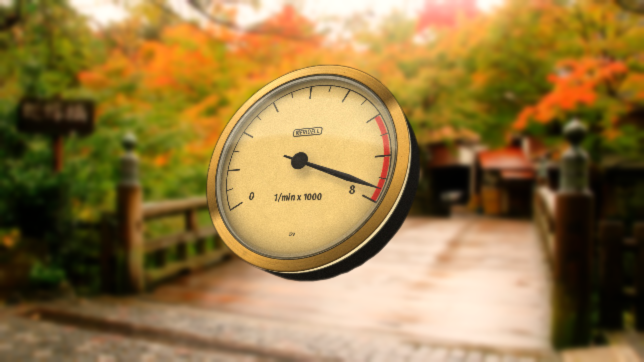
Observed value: 7750 rpm
